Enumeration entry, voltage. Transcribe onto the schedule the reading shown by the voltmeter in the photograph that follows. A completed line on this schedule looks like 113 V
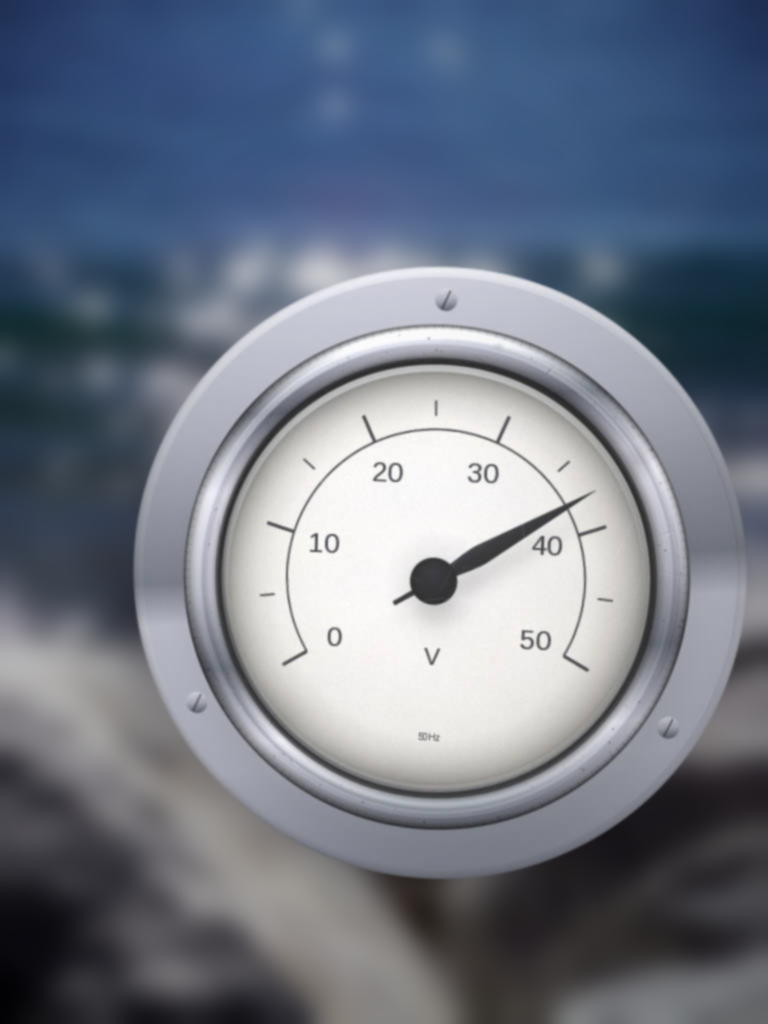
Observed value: 37.5 V
